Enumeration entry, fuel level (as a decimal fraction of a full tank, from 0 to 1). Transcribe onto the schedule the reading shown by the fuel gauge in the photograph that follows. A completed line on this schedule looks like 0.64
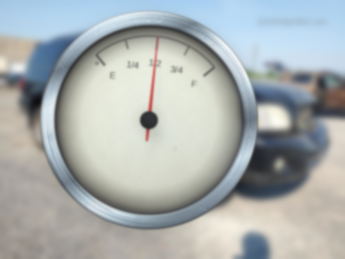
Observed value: 0.5
